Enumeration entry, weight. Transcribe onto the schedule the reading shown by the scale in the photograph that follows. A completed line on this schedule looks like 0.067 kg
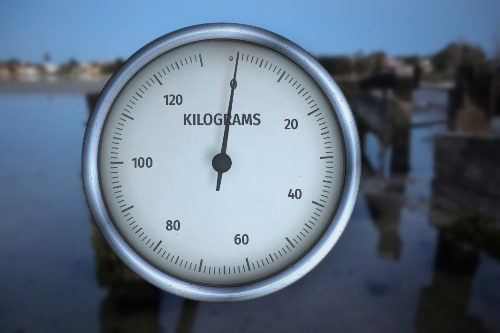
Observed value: 0 kg
